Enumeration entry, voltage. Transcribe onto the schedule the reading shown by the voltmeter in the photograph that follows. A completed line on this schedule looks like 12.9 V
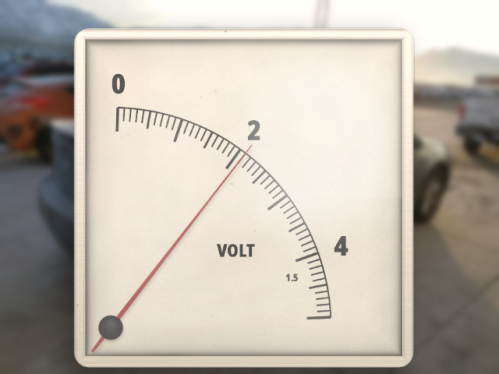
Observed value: 2.1 V
